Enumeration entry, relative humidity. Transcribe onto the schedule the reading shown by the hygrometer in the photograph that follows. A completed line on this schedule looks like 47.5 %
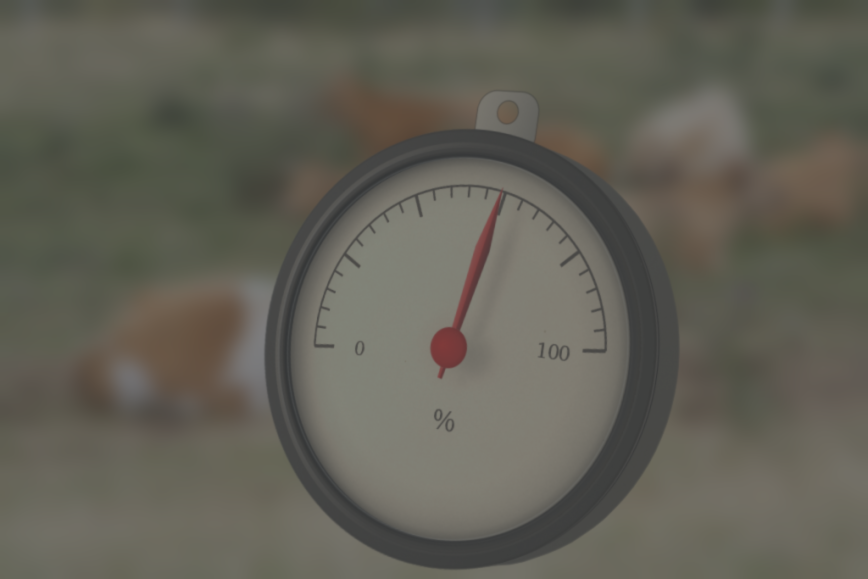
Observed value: 60 %
